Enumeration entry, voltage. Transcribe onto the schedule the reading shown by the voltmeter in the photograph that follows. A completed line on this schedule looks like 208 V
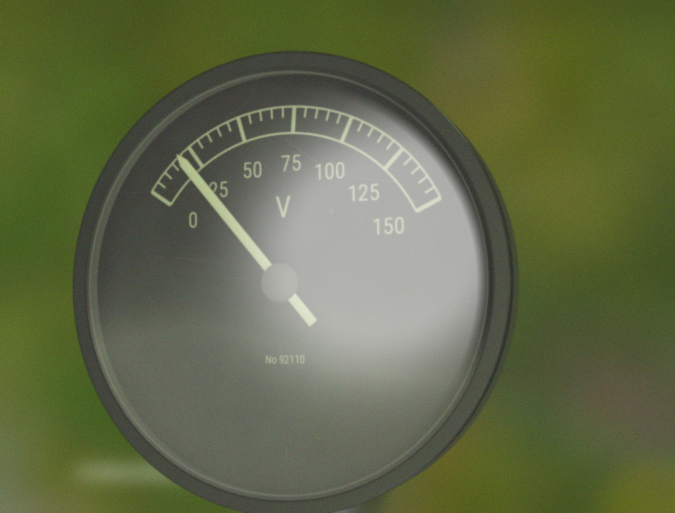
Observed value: 20 V
